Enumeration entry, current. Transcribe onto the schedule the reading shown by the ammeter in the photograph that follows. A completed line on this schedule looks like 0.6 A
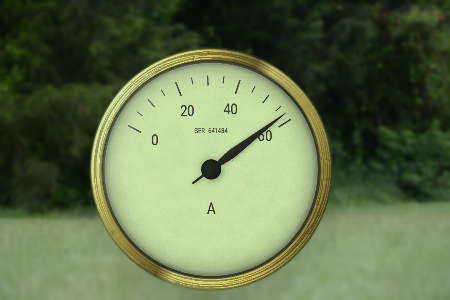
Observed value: 57.5 A
